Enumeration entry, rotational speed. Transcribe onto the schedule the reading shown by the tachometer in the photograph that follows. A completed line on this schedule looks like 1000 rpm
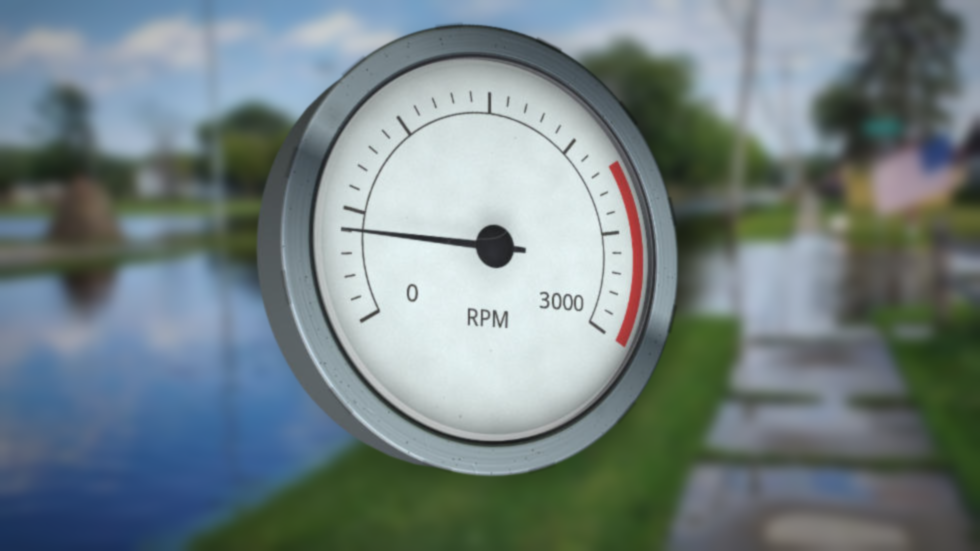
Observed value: 400 rpm
